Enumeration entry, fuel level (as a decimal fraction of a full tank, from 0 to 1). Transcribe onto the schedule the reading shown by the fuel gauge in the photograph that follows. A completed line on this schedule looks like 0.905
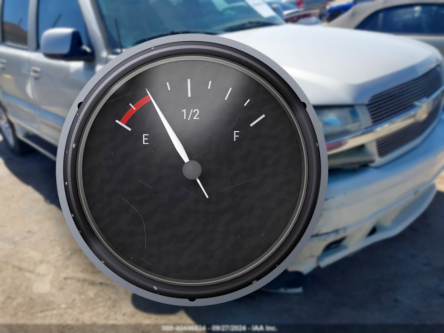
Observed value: 0.25
